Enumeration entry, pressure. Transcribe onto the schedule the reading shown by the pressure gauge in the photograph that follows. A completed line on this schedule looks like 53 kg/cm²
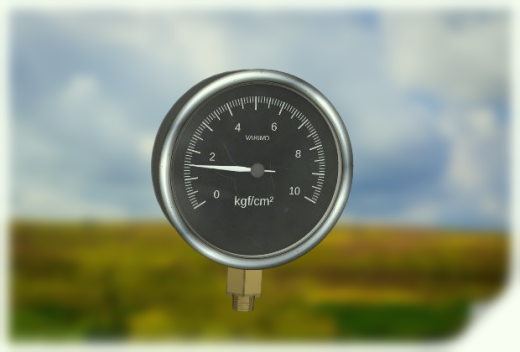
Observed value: 1.5 kg/cm²
